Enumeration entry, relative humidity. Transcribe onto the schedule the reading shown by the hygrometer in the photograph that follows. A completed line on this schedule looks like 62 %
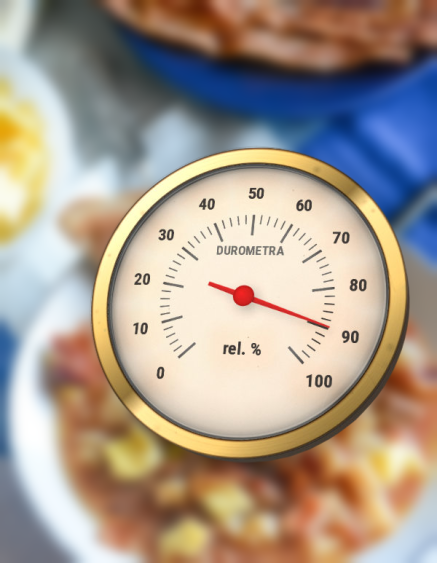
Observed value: 90 %
